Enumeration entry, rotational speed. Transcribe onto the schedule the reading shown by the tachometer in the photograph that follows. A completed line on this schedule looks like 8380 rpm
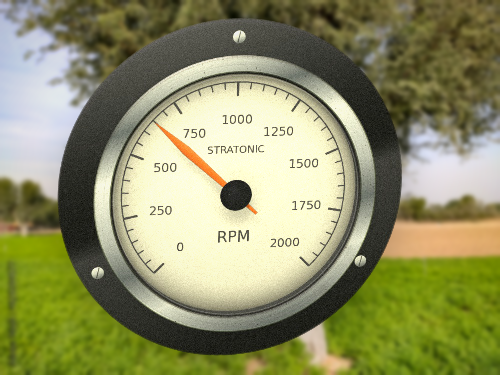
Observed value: 650 rpm
